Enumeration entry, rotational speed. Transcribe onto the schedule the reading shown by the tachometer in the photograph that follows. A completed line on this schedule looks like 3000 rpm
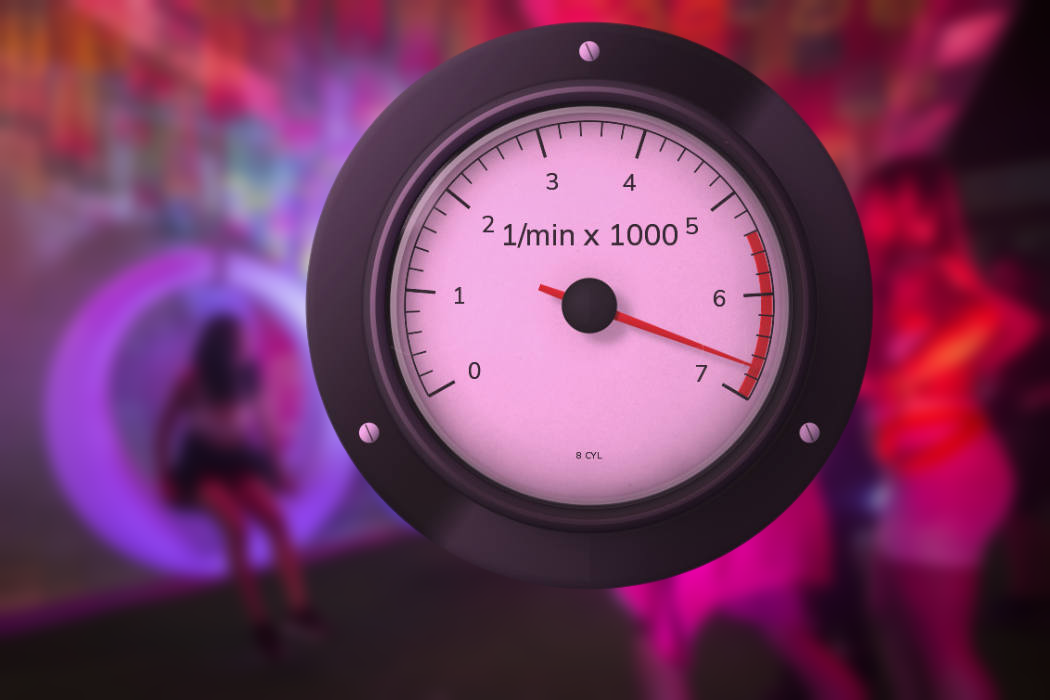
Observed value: 6700 rpm
